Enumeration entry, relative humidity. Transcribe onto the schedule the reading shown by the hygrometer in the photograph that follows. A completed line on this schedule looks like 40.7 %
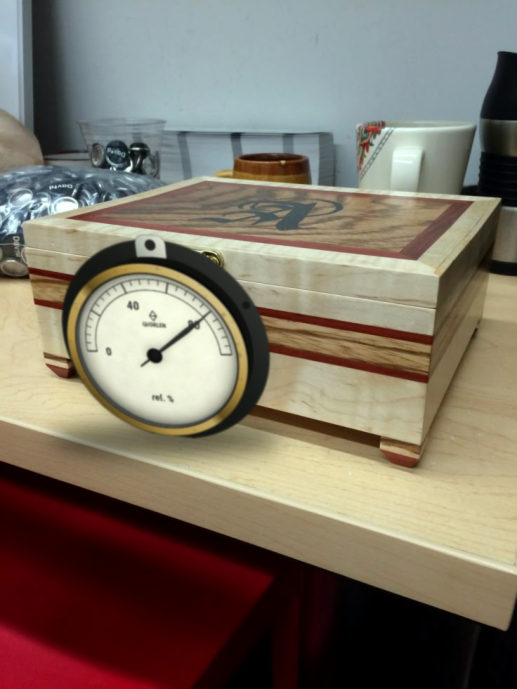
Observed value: 80 %
